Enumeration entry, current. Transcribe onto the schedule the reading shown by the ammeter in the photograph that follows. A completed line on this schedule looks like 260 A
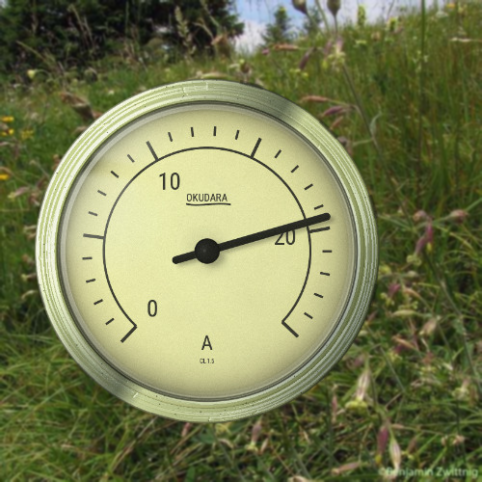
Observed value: 19.5 A
